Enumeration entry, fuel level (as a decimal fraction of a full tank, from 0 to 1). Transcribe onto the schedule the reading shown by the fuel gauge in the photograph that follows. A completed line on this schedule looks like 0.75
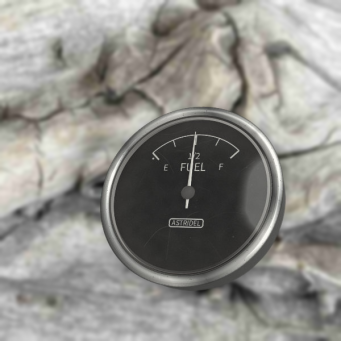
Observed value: 0.5
